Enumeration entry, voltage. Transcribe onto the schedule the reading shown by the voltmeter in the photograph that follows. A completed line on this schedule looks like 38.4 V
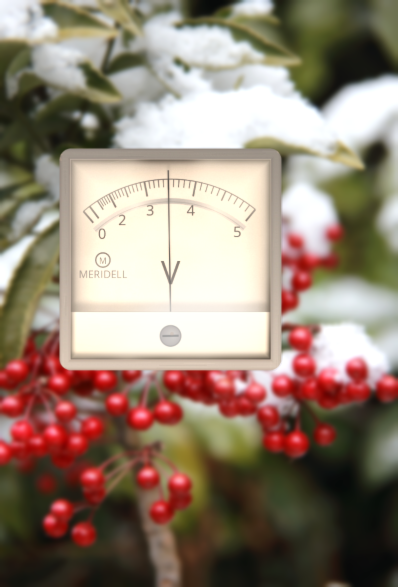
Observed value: 3.5 V
